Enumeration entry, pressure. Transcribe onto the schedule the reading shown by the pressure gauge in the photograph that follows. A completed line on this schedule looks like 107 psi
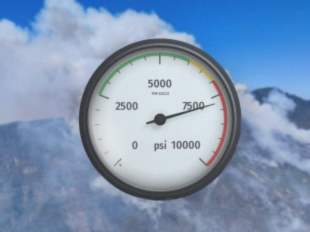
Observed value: 7750 psi
